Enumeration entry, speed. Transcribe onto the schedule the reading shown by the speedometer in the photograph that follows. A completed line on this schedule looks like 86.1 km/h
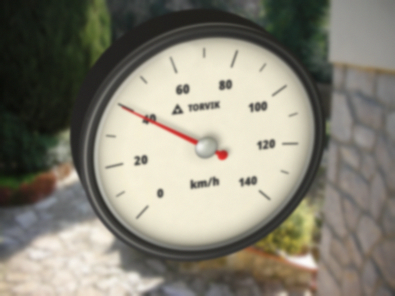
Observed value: 40 km/h
